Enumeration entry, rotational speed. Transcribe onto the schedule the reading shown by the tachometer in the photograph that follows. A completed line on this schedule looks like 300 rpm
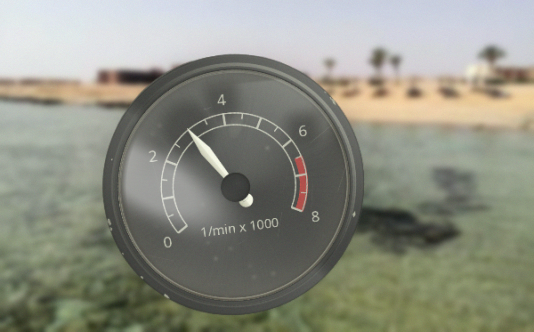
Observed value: 3000 rpm
